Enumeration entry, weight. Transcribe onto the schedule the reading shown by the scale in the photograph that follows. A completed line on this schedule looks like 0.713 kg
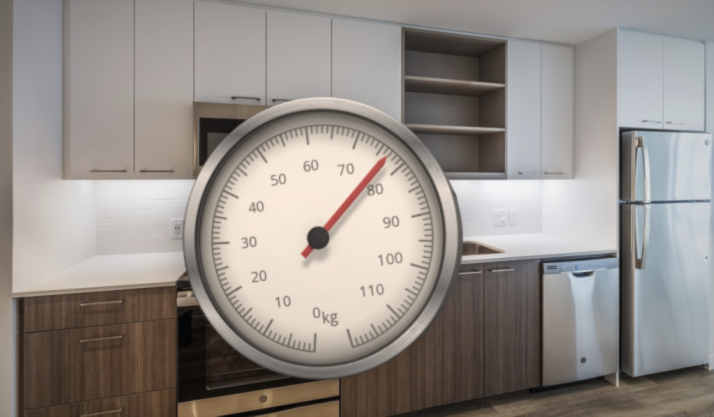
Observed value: 77 kg
